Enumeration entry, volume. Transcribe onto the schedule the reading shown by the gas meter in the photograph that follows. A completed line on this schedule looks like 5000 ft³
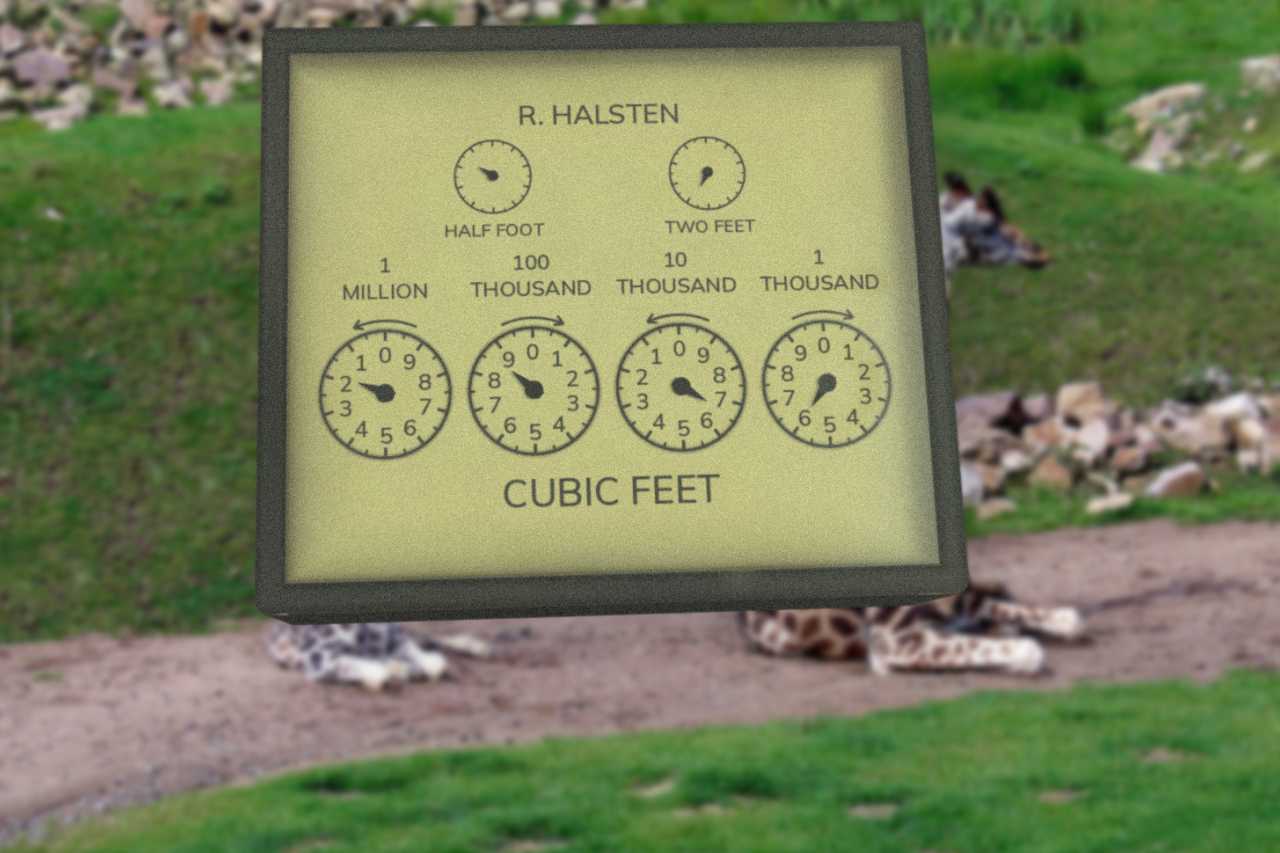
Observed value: 186600 ft³
